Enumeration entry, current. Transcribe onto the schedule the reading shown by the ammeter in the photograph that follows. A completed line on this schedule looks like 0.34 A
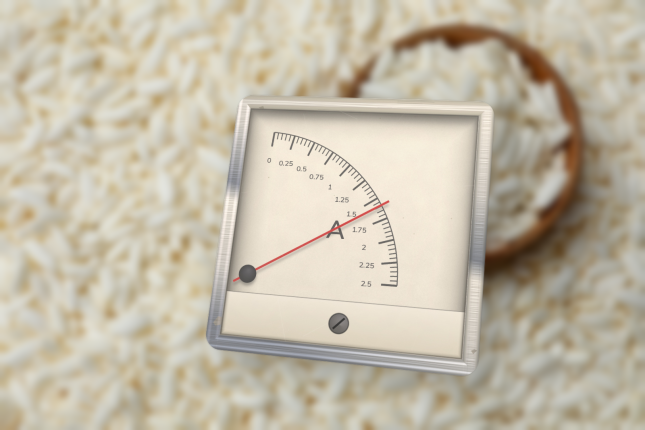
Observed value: 1.6 A
